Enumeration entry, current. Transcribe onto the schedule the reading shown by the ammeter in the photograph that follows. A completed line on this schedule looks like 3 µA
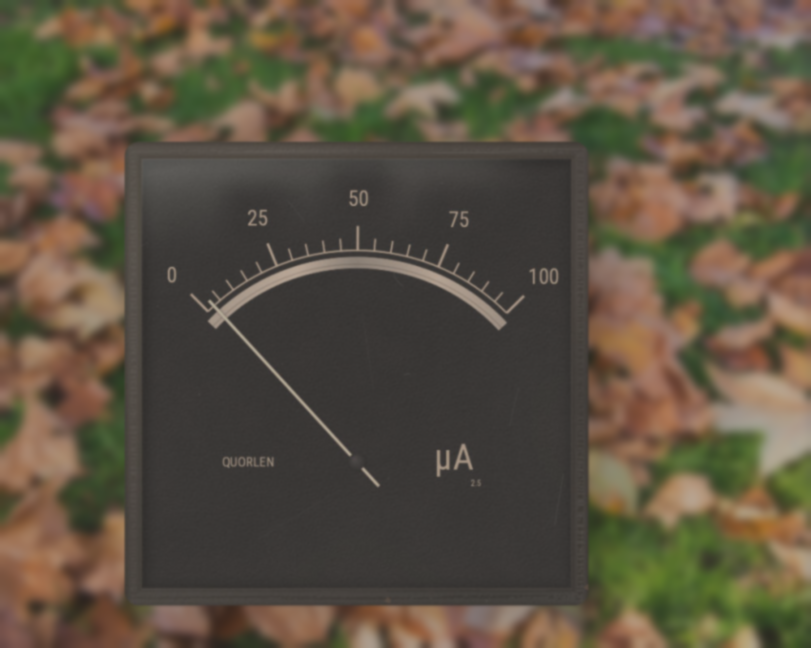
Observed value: 2.5 µA
